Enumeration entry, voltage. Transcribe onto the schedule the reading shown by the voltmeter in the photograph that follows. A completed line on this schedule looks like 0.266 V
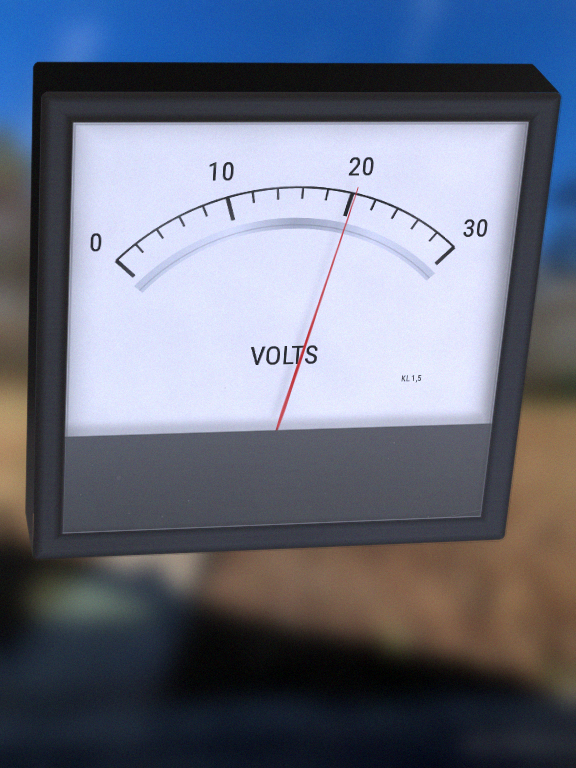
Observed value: 20 V
